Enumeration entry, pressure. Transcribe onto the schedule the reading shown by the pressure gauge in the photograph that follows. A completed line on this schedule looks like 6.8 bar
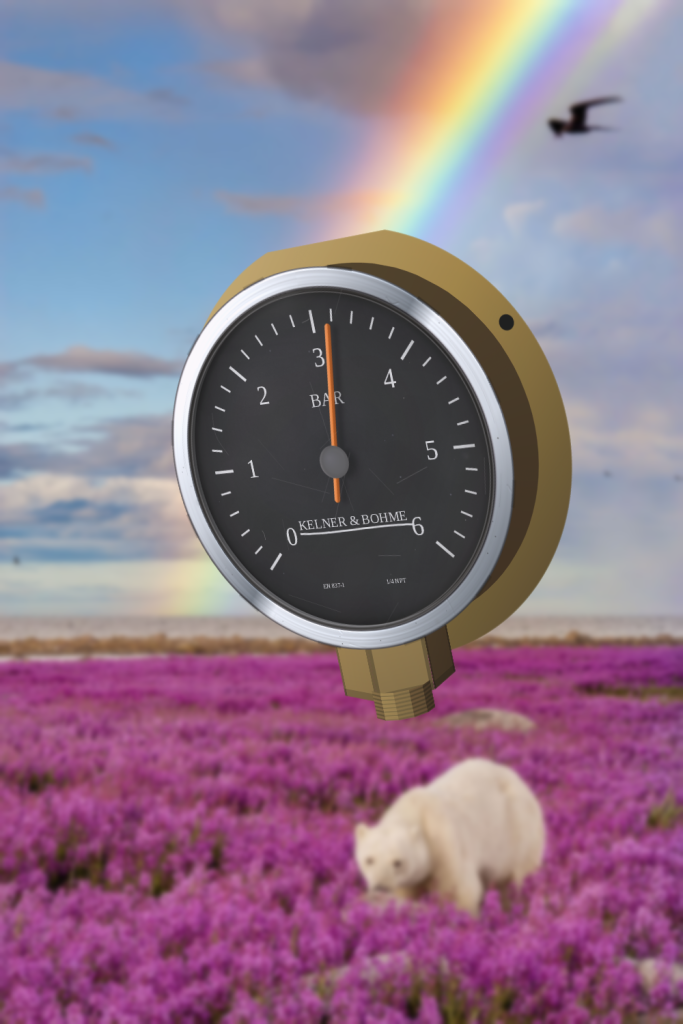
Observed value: 3.2 bar
